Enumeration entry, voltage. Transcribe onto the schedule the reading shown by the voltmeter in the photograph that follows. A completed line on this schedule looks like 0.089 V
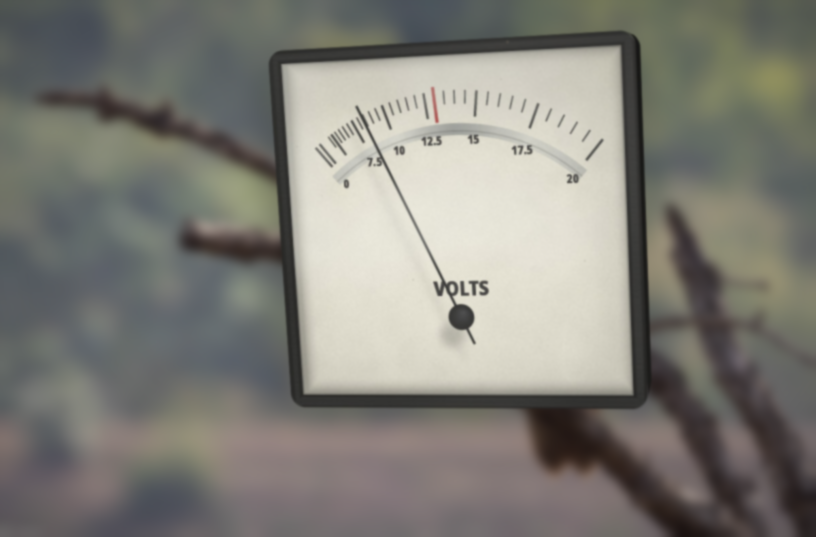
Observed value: 8.5 V
